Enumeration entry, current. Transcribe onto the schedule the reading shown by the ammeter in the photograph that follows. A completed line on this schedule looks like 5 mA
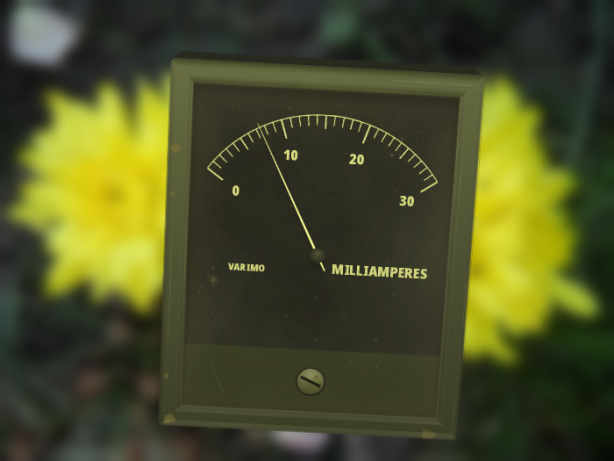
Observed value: 7.5 mA
